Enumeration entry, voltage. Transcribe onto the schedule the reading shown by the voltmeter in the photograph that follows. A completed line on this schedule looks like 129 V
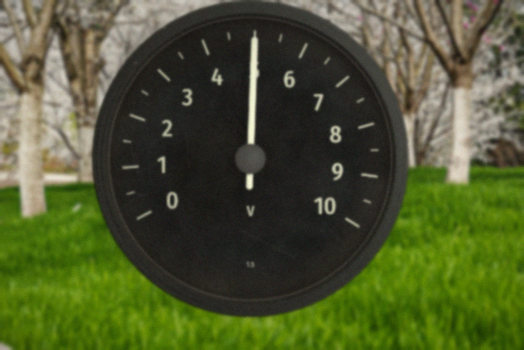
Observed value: 5 V
